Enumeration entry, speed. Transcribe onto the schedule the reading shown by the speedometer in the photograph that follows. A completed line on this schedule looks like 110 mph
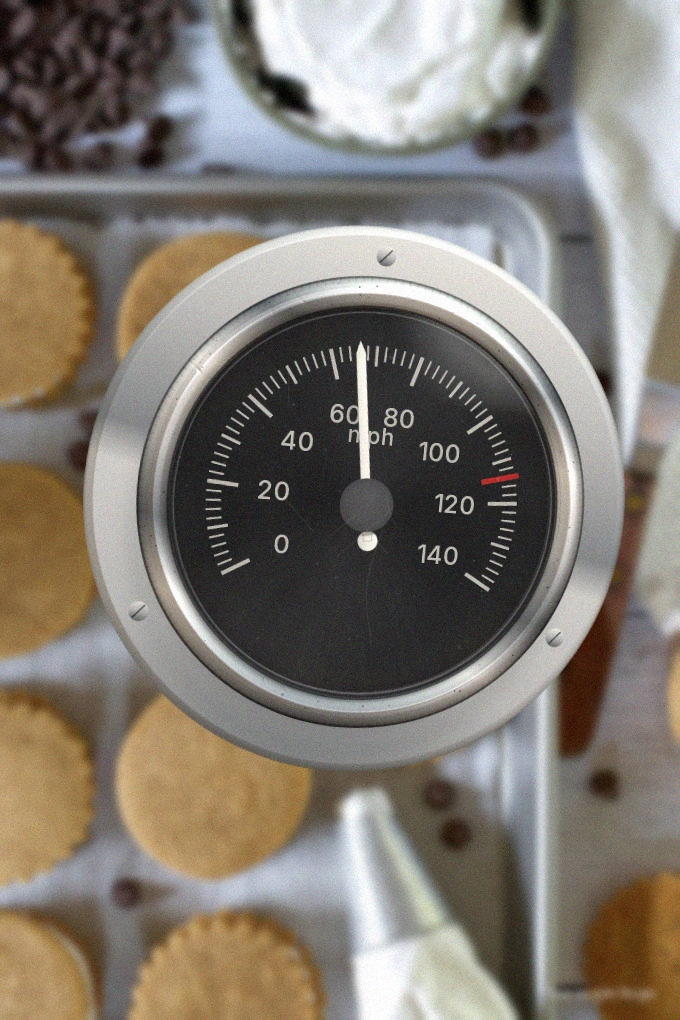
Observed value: 66 mph
